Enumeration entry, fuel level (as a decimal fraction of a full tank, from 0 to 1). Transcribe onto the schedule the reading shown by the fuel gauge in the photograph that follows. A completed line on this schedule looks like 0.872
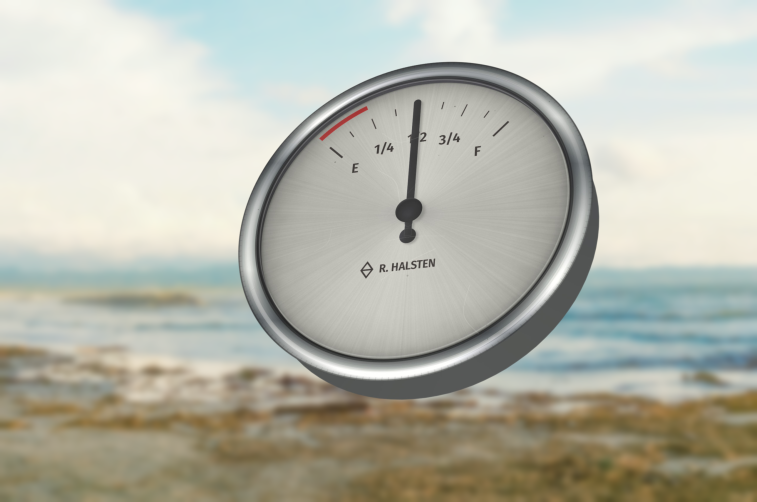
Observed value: 0.5
